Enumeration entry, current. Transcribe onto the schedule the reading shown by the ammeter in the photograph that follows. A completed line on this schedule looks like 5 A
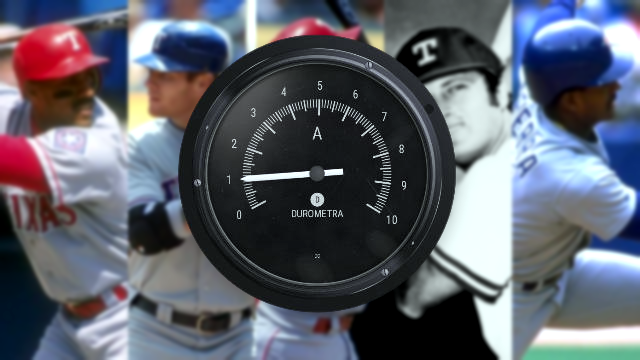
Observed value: 1 A
